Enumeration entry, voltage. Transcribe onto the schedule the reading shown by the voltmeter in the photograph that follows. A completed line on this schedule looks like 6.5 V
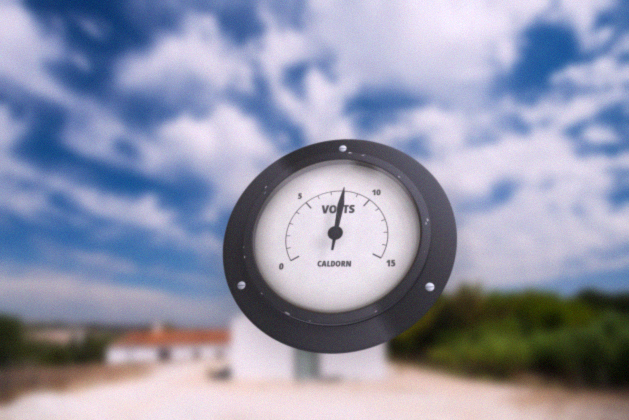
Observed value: 8 V
